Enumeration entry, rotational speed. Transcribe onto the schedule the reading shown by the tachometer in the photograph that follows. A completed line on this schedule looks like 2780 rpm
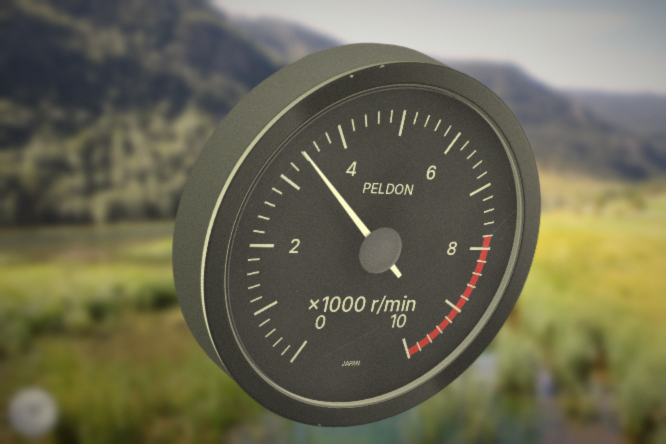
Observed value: 3400 rpm
